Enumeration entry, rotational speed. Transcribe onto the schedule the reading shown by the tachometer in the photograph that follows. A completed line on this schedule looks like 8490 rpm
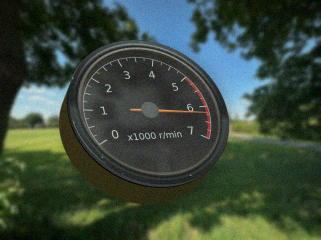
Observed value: 6250 rpm
